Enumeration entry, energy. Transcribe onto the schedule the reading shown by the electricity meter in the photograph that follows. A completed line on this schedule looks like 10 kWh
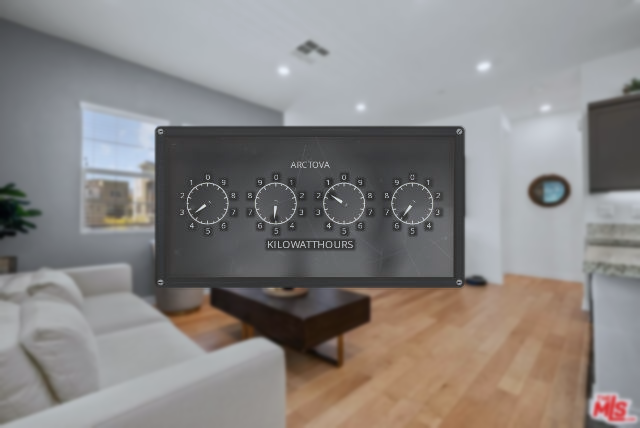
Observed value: 3516 kWh
